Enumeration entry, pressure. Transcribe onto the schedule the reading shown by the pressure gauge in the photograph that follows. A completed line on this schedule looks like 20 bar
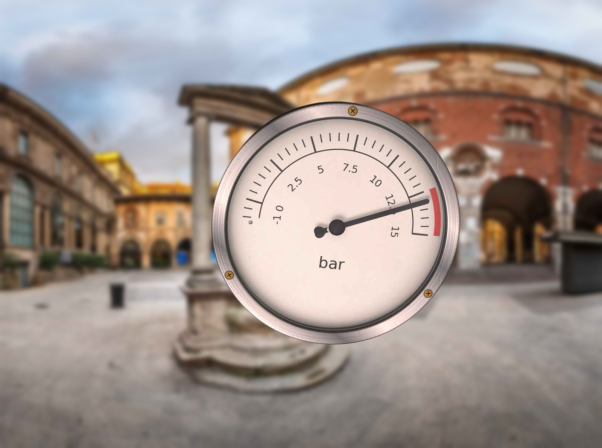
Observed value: 13 bar
